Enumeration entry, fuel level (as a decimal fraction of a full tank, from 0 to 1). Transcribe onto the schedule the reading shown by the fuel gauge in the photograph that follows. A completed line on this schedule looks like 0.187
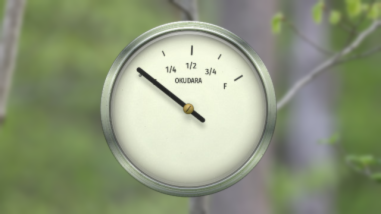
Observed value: 0
